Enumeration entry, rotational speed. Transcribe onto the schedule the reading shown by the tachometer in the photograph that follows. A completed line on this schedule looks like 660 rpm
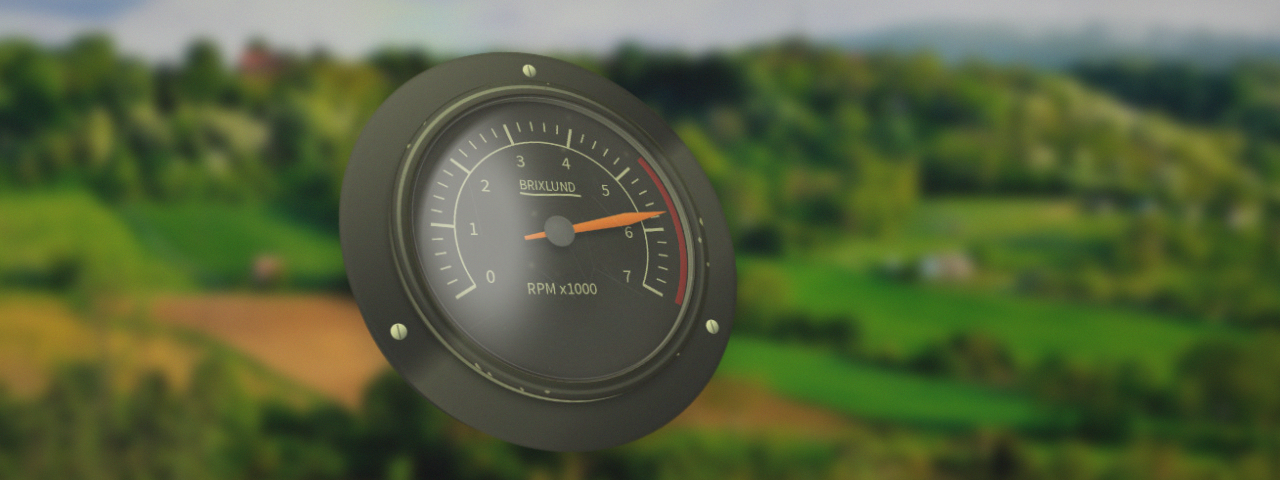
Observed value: 5800 rpm
